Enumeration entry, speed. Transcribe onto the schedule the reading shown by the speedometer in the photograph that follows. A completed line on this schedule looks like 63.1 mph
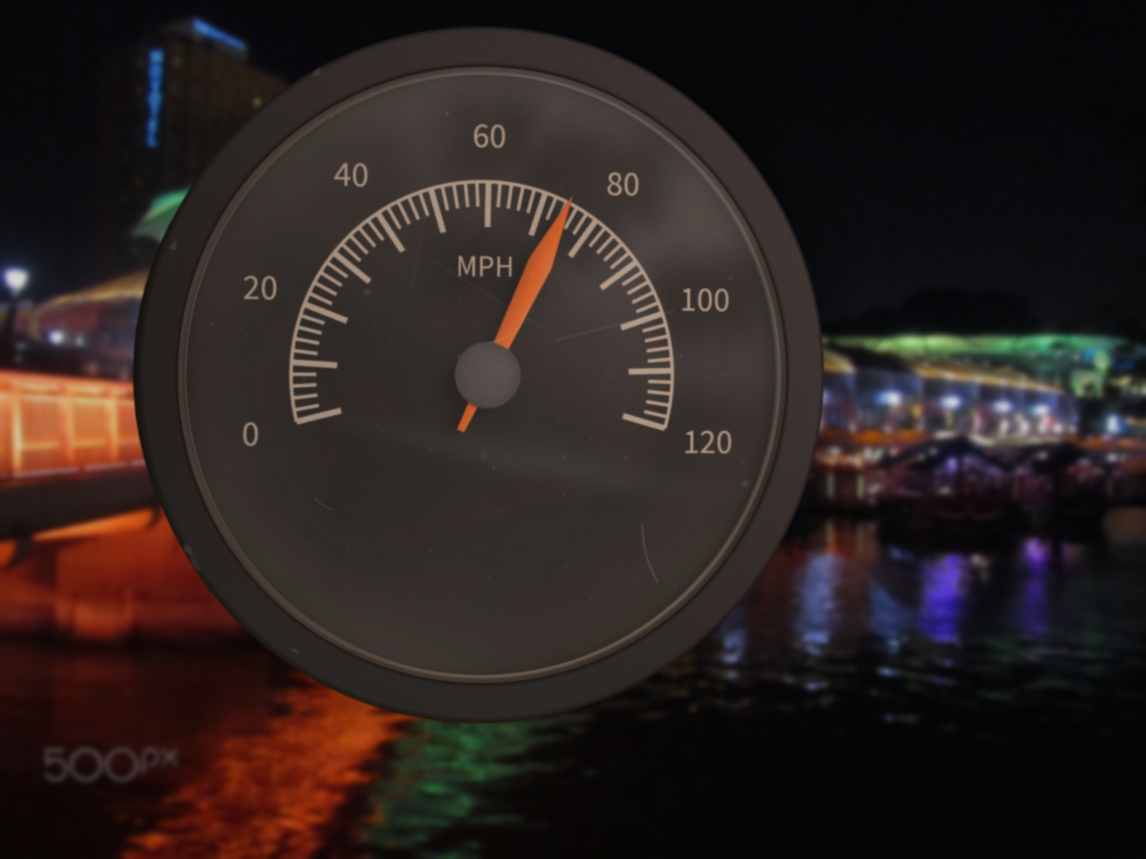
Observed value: 74 mph
